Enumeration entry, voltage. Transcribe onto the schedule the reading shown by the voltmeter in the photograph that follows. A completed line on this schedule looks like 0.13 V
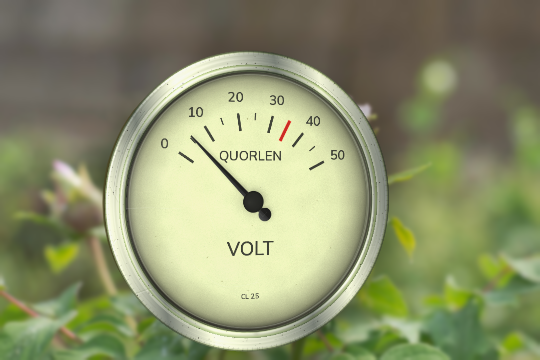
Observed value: 5 V
